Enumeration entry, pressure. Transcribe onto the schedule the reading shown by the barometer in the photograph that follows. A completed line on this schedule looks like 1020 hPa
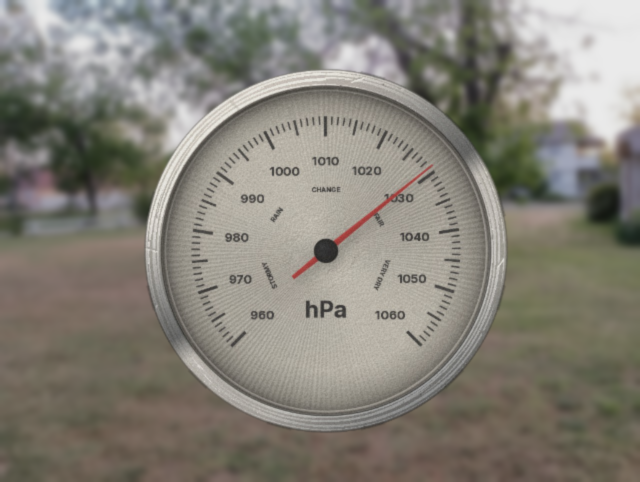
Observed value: 1029 hPa
